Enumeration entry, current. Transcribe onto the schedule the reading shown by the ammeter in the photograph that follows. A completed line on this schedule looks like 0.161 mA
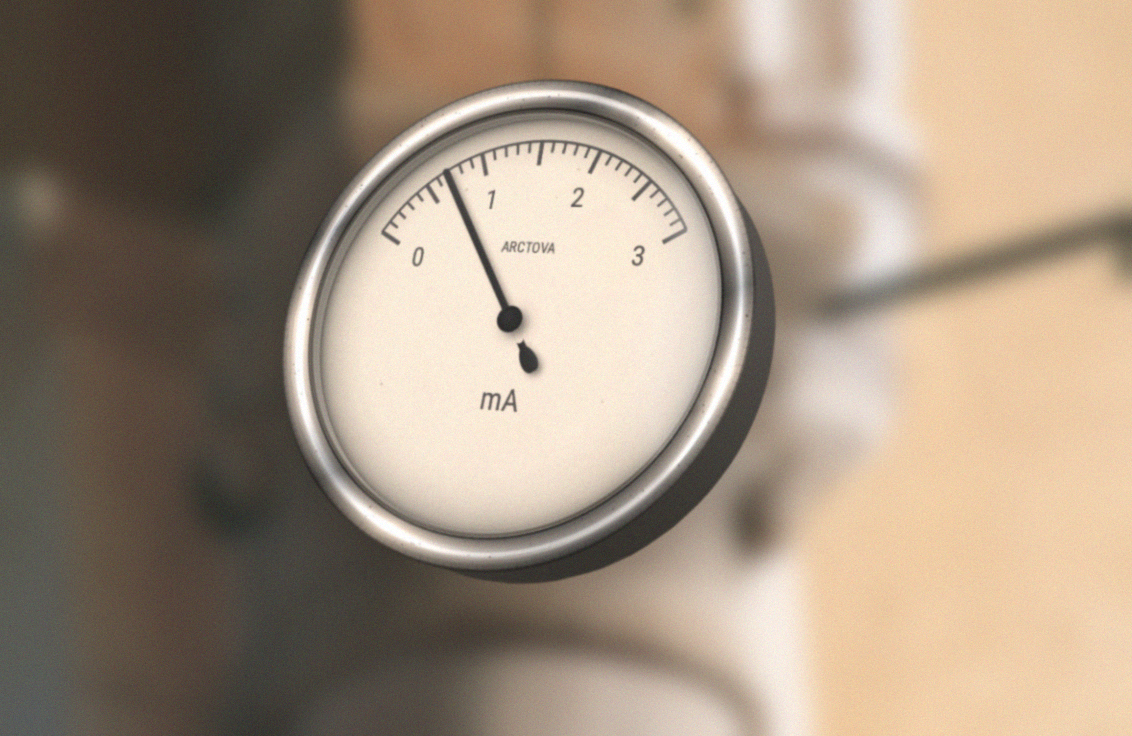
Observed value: 0.7 mA
